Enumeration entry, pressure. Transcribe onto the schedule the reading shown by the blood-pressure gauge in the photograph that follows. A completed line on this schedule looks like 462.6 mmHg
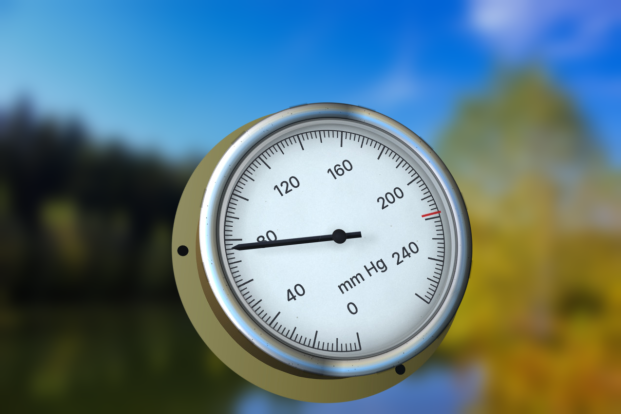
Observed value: 76 mmHg
